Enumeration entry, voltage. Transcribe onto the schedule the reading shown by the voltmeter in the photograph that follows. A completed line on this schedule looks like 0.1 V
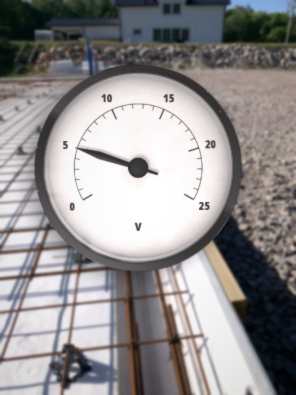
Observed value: 5 V
